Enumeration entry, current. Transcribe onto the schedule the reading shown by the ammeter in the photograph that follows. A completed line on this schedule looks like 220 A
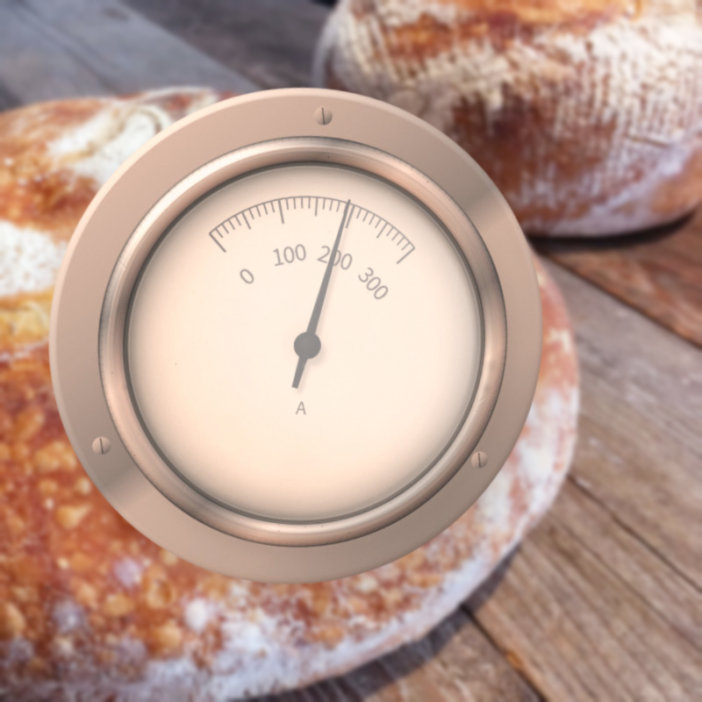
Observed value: 190 A
